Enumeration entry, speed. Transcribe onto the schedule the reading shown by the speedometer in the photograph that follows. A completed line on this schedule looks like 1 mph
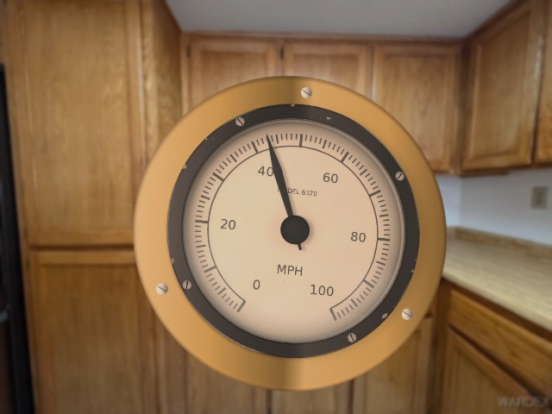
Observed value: 43 mph
